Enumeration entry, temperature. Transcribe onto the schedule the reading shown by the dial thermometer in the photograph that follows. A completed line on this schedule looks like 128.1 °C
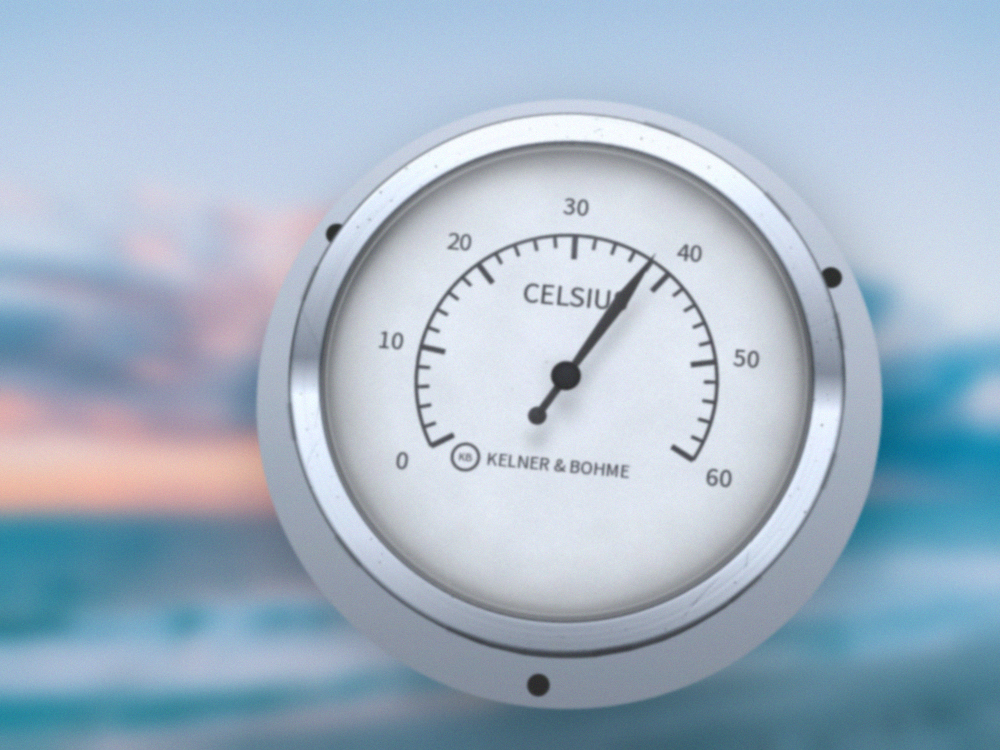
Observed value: 38 °C
